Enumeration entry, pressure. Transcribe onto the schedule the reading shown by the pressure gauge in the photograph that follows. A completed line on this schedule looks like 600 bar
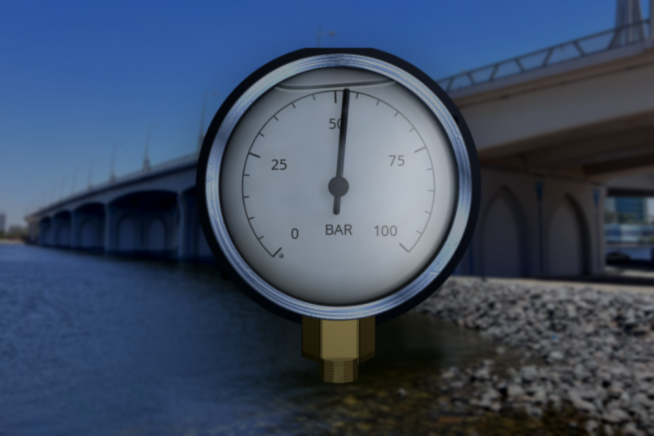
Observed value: 52.5 bar
